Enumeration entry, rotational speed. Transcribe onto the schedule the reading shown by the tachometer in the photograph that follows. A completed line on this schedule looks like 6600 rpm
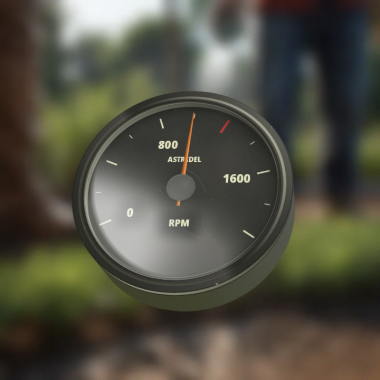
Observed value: 1000 rpm
